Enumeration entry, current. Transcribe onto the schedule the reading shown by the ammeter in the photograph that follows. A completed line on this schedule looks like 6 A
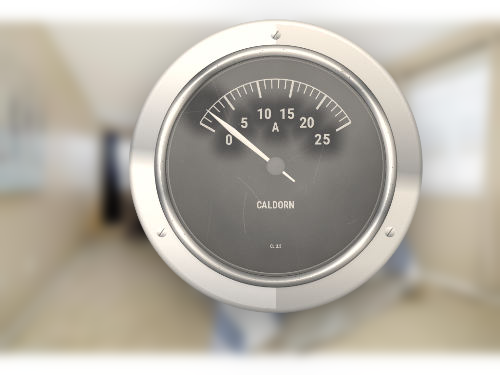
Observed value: 2 A
